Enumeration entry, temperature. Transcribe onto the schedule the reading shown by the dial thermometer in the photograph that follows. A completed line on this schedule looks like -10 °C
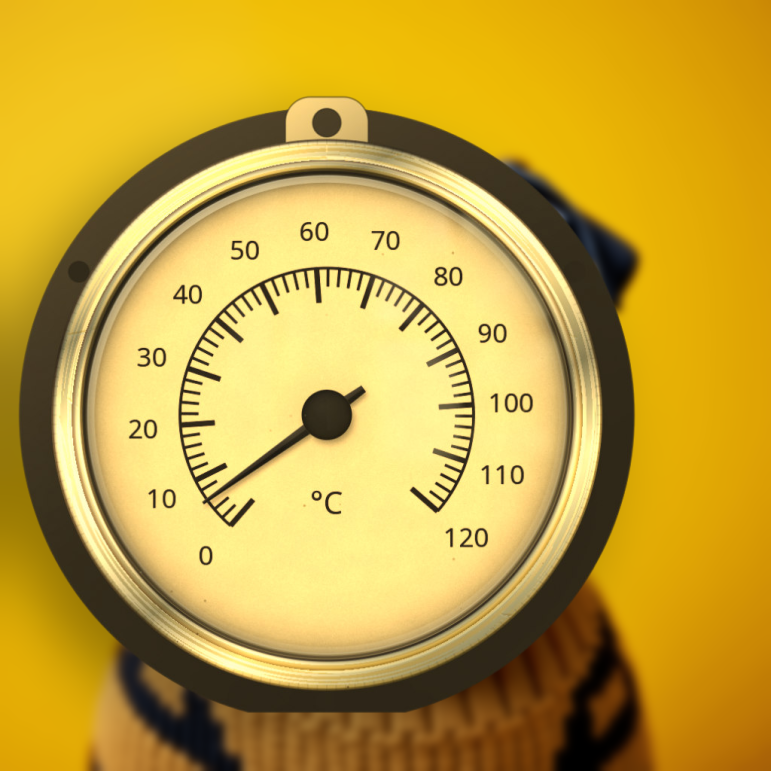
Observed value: 6 °C
